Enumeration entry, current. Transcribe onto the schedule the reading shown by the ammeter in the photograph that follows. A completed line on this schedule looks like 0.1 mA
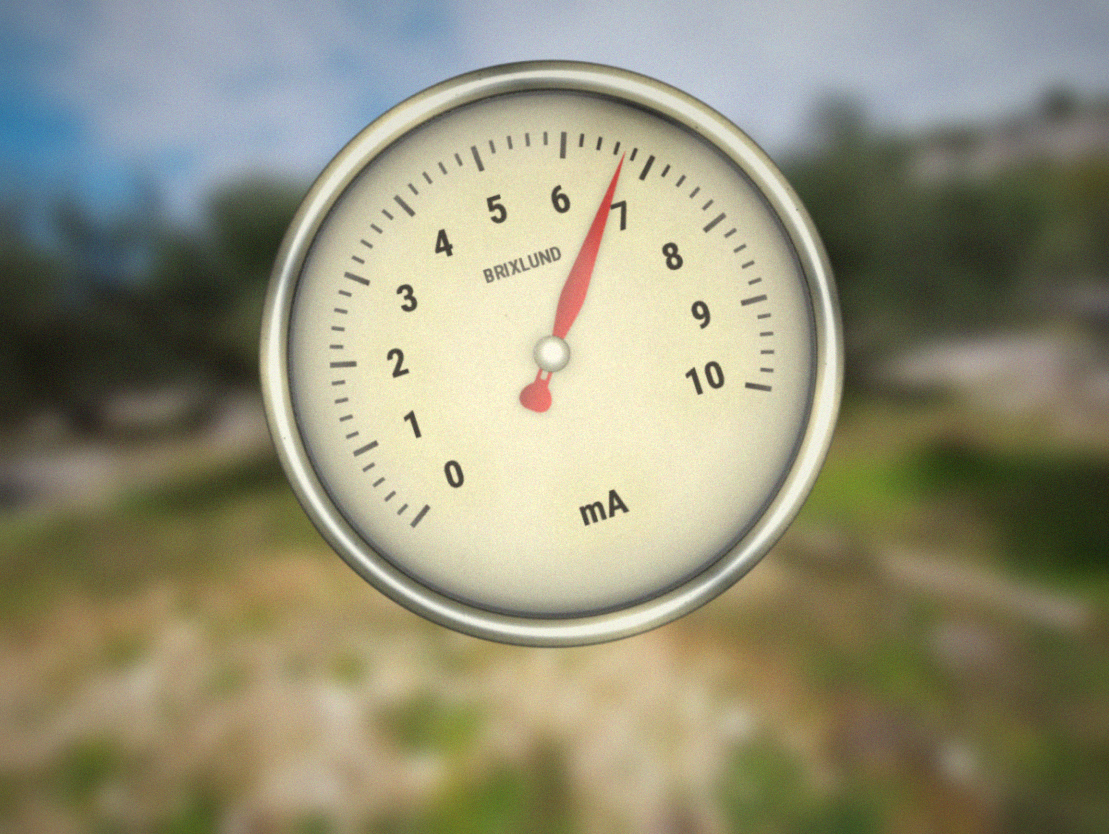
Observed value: 6.7 mA
